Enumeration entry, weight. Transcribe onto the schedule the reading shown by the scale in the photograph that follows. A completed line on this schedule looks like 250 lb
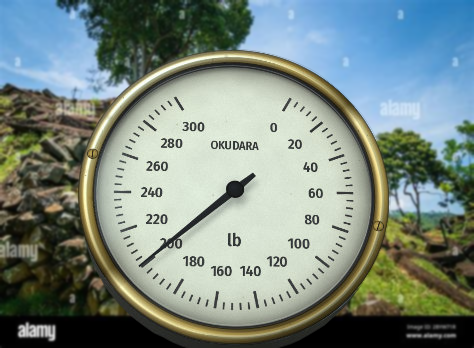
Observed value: 200 lb
